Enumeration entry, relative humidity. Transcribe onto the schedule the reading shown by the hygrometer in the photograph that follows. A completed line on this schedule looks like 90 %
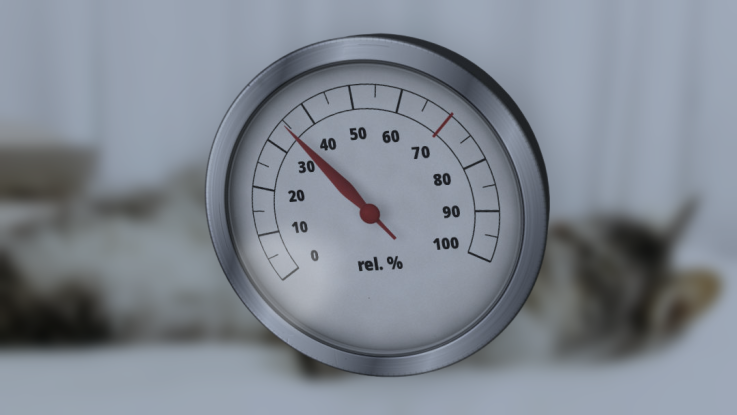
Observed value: 35 %
